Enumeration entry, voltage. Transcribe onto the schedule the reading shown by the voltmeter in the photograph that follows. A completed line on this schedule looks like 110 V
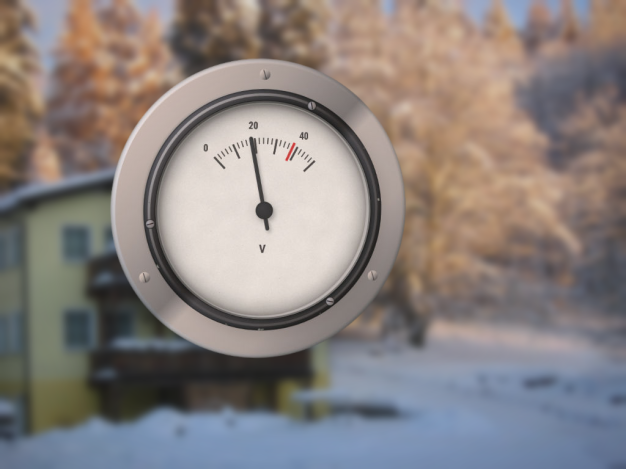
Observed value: 18 V
